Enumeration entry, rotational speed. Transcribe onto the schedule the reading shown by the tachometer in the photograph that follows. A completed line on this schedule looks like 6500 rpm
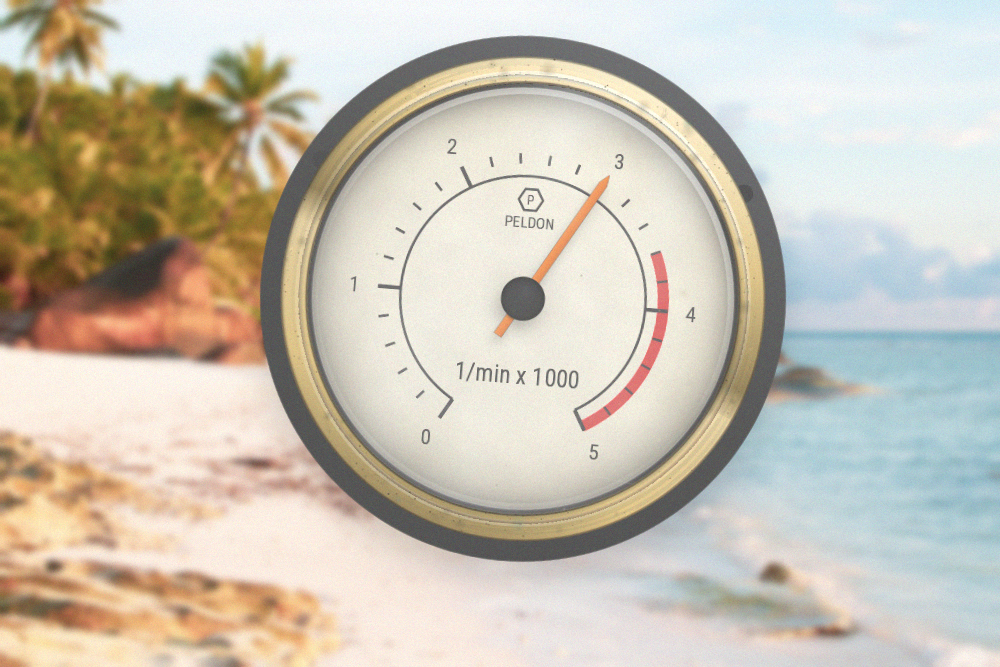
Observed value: 3000 rpm
